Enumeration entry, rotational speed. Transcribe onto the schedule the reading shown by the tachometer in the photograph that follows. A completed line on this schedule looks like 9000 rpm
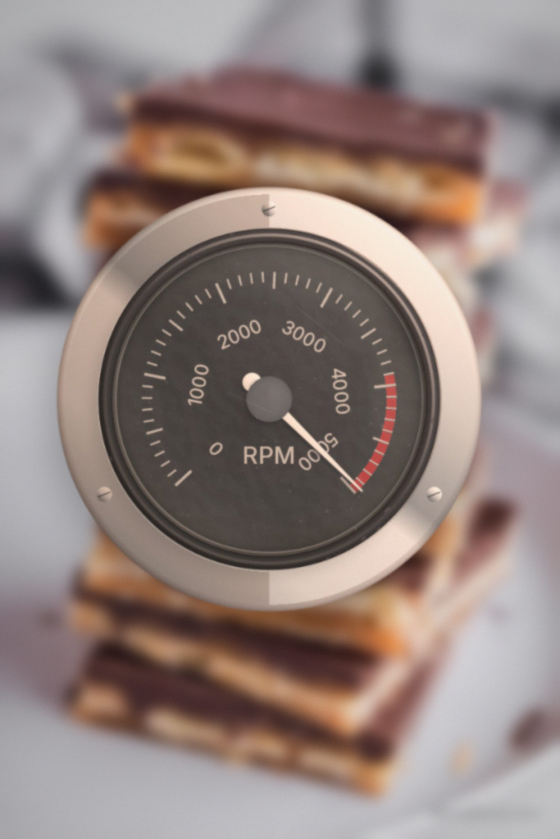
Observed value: 4950 rpm
